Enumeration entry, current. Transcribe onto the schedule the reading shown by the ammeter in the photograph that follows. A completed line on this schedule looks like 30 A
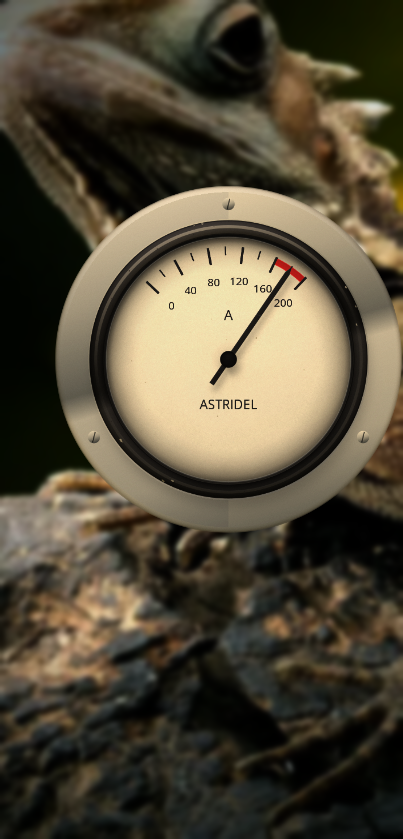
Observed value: 180 A
